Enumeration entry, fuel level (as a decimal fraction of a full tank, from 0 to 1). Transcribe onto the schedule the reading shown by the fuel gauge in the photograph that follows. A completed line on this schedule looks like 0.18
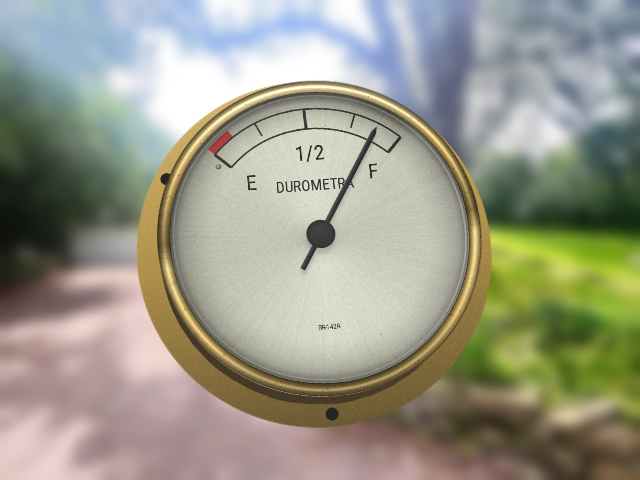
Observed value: 0.875
